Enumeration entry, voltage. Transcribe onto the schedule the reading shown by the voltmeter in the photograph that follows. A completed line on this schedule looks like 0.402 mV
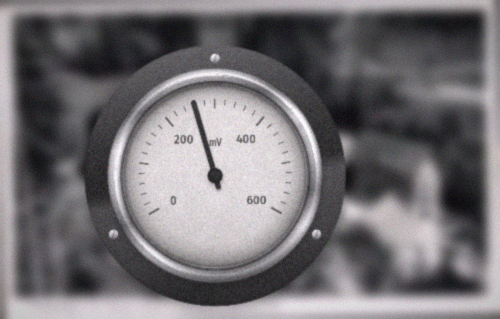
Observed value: 260 mV
